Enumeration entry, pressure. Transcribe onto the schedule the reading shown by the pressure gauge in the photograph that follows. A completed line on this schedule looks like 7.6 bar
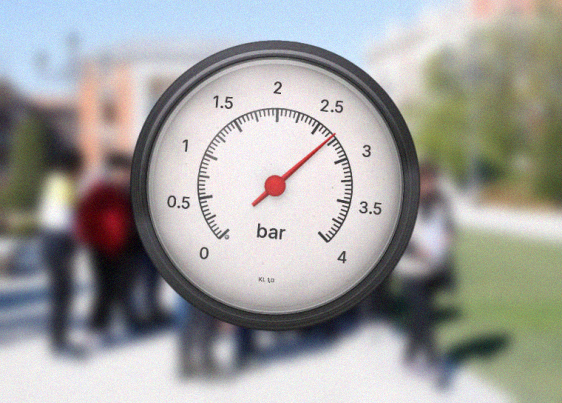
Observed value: 2.7 bar
